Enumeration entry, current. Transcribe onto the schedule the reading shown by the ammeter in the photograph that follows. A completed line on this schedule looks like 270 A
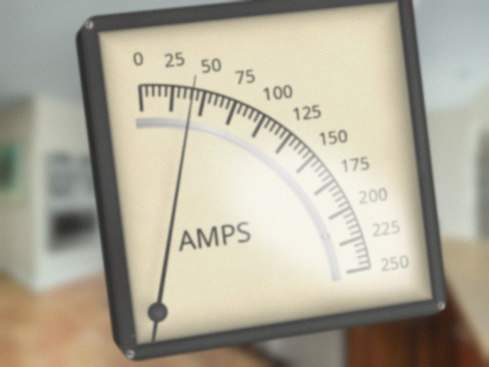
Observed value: 40 A
